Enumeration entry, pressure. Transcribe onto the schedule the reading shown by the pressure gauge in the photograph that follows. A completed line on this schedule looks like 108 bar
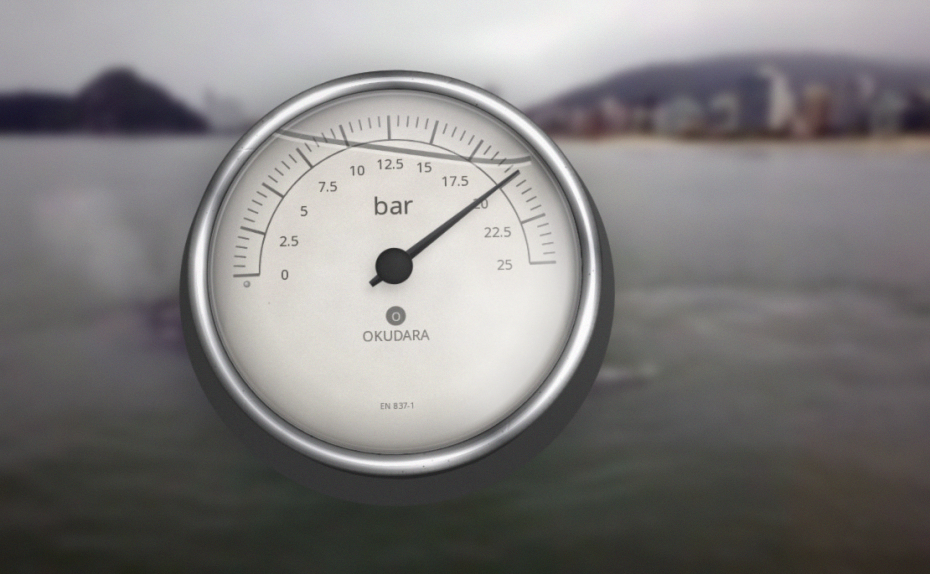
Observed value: 20 bar
